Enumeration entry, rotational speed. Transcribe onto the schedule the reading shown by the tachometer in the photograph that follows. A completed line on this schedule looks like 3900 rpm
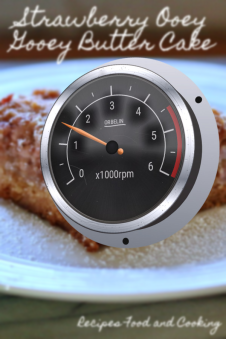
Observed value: 1500 rpm
